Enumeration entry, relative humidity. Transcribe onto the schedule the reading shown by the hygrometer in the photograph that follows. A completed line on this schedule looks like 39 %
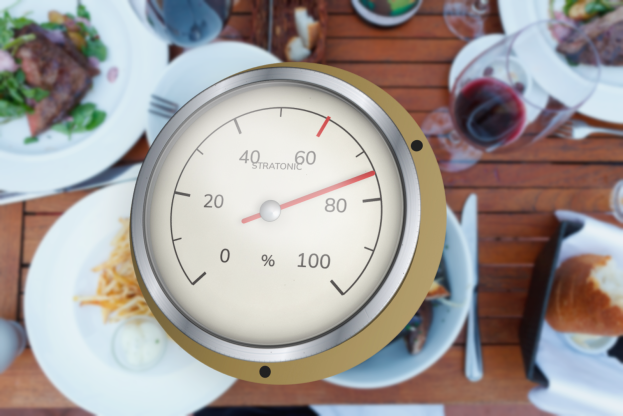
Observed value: 75 %
